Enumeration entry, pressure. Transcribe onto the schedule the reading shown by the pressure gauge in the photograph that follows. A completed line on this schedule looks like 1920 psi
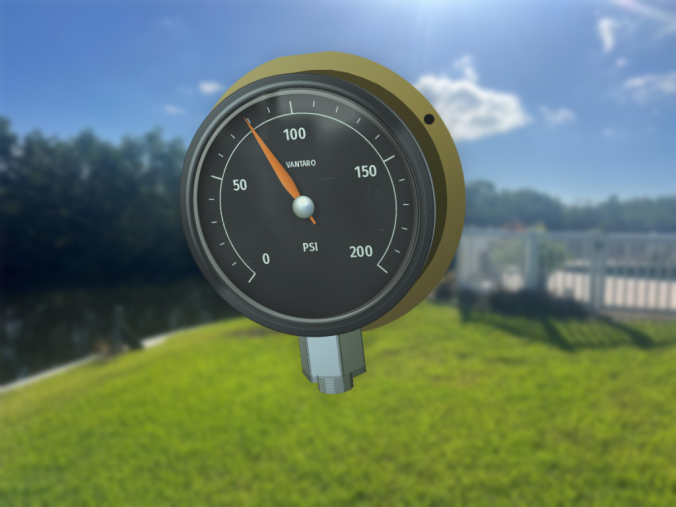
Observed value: 80 psi
